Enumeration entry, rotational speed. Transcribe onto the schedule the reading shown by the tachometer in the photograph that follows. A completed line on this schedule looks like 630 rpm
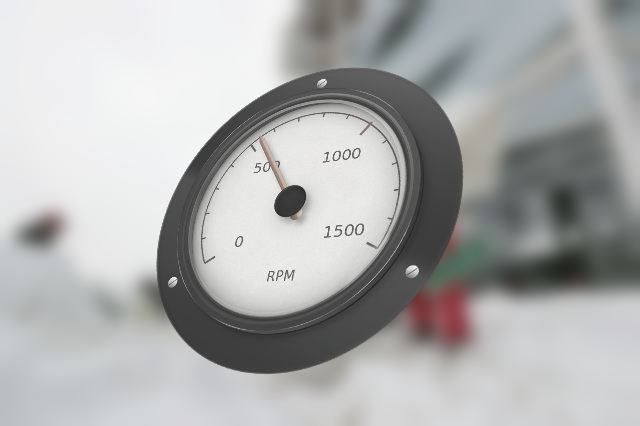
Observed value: 550 rpm
